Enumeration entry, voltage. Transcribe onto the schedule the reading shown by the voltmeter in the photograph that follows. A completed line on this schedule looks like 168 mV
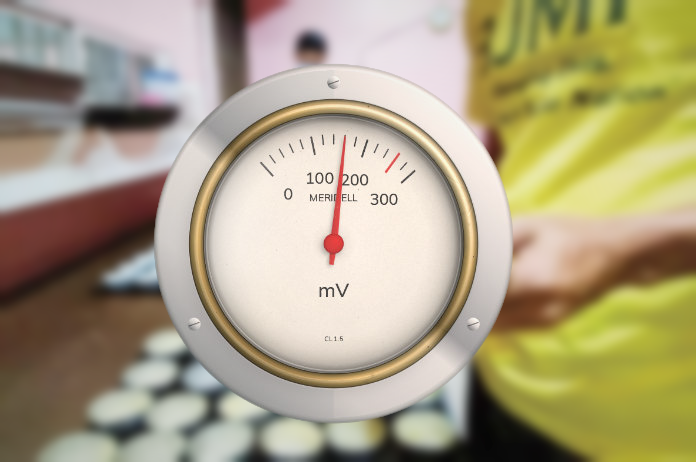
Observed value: 160 mV
